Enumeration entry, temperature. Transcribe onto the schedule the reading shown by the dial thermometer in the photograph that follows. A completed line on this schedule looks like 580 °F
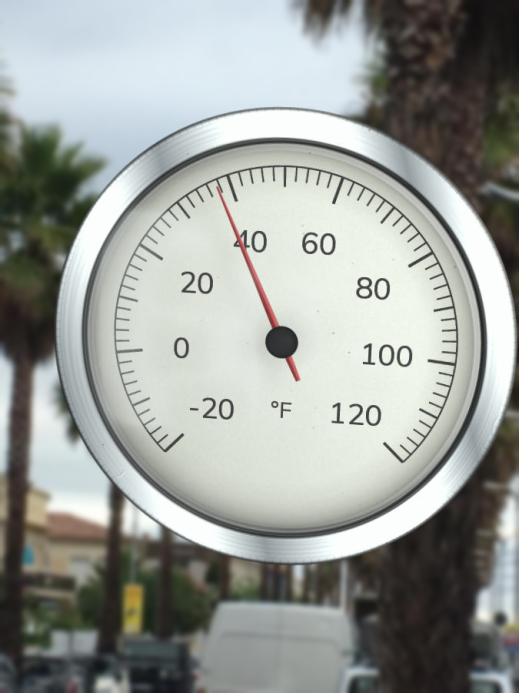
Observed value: 38 °F
